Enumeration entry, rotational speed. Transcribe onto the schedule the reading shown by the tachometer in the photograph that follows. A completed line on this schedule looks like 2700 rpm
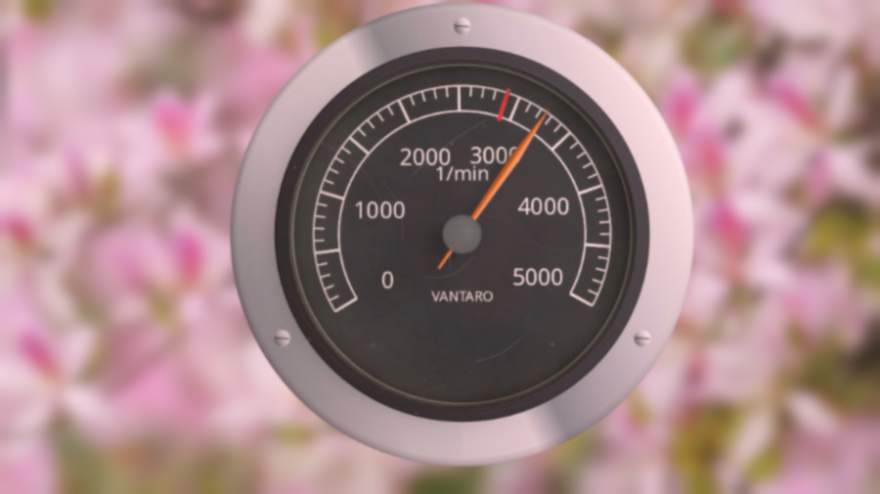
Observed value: 3250 rpm
